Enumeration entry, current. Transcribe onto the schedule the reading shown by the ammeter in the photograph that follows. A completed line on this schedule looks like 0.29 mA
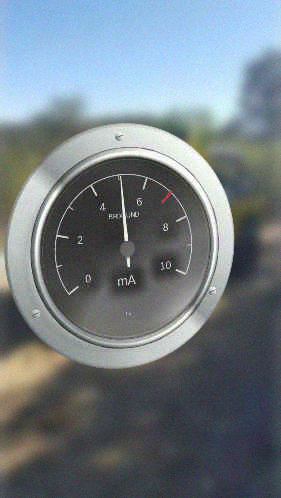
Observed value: 5 mA
